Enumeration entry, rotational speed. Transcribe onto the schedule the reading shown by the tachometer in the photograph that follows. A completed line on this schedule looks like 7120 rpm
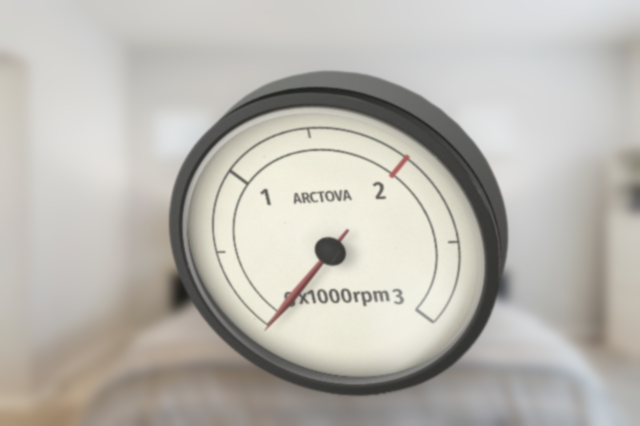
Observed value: 0 rpm
